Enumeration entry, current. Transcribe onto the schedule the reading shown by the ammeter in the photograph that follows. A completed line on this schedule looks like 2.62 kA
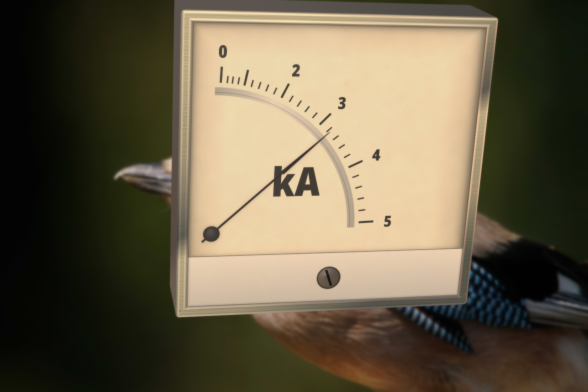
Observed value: 3.2 kA
